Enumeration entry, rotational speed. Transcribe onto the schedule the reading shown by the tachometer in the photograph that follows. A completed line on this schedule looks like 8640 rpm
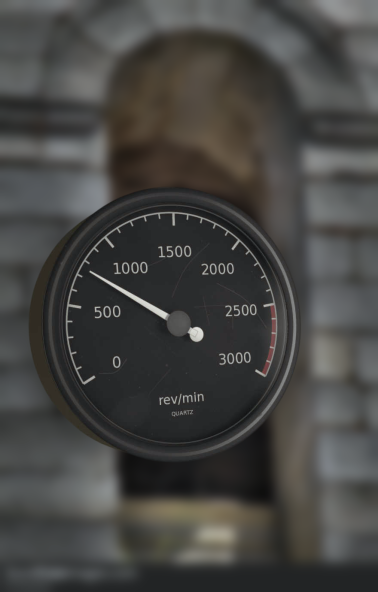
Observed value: 750 rpm
